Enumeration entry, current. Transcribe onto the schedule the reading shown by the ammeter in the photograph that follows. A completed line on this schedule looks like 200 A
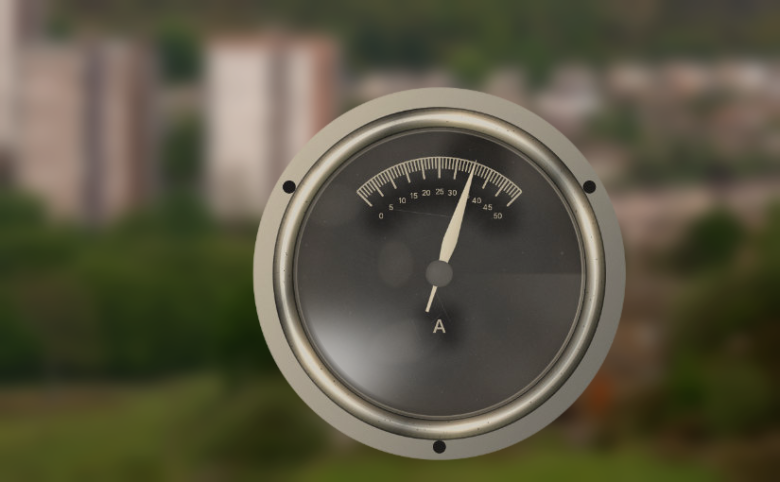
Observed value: 35 A
